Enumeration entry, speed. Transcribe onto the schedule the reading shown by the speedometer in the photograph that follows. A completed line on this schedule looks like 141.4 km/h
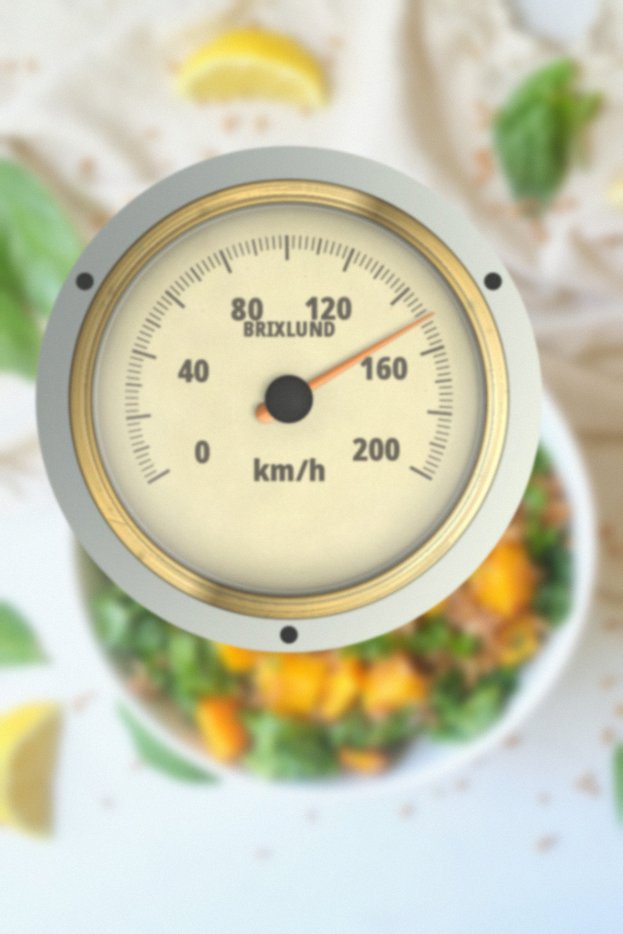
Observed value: 150 km/h
